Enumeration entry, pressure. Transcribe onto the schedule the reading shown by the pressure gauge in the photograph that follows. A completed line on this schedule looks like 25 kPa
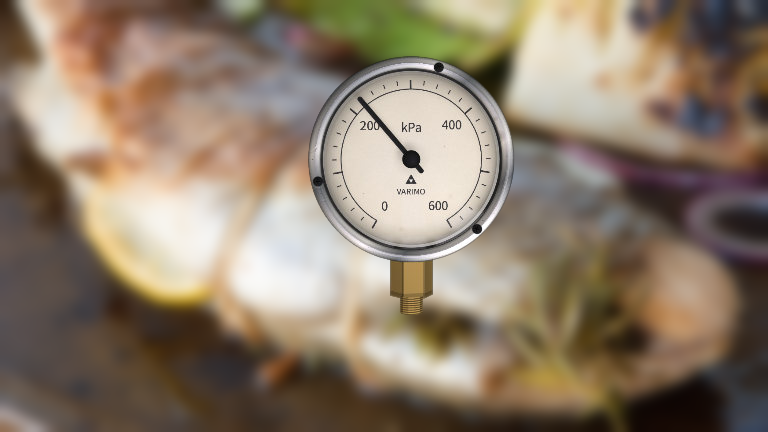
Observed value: 220 kPa
